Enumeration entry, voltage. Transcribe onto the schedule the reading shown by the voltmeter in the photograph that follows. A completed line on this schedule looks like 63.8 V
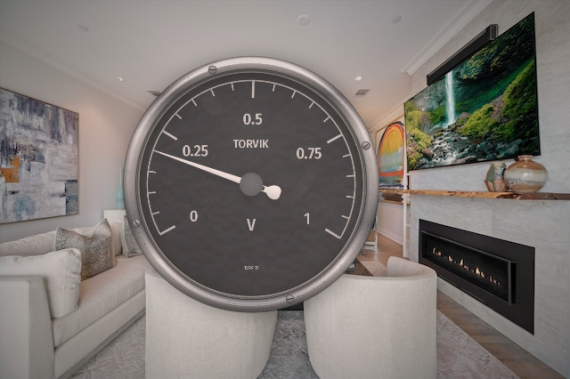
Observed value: 0.2 V
